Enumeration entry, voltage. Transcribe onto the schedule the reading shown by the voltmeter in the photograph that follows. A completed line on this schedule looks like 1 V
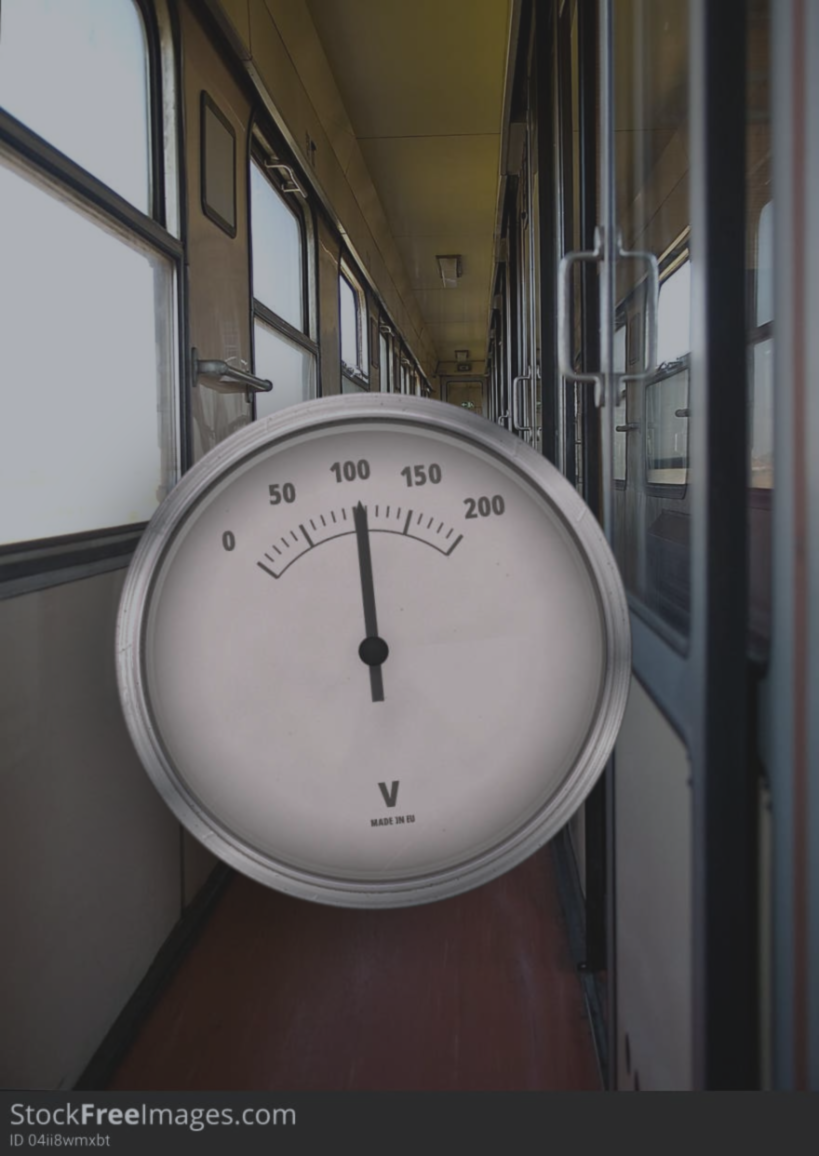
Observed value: 105 V
